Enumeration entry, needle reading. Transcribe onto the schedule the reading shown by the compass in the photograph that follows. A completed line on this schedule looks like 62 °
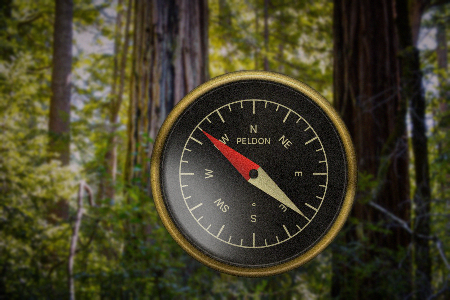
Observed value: 310 °
